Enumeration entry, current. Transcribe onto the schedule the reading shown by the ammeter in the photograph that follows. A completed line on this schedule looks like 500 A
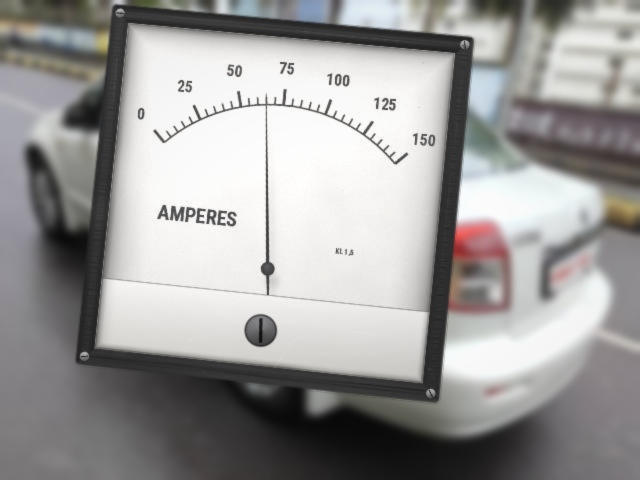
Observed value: 65 A
